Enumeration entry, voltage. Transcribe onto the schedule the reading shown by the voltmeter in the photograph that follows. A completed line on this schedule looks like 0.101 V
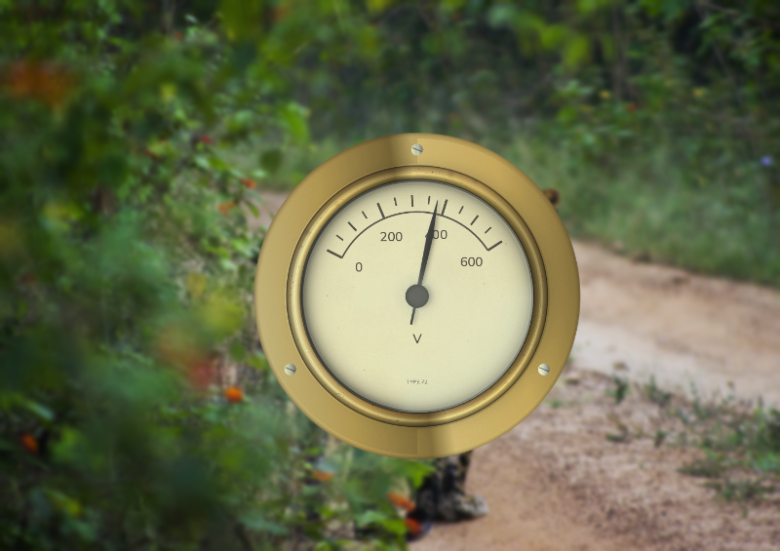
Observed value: 375 V
